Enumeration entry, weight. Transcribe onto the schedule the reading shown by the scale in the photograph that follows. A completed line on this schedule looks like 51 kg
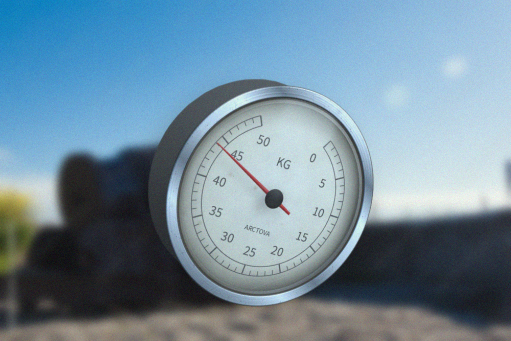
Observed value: 44 kg
